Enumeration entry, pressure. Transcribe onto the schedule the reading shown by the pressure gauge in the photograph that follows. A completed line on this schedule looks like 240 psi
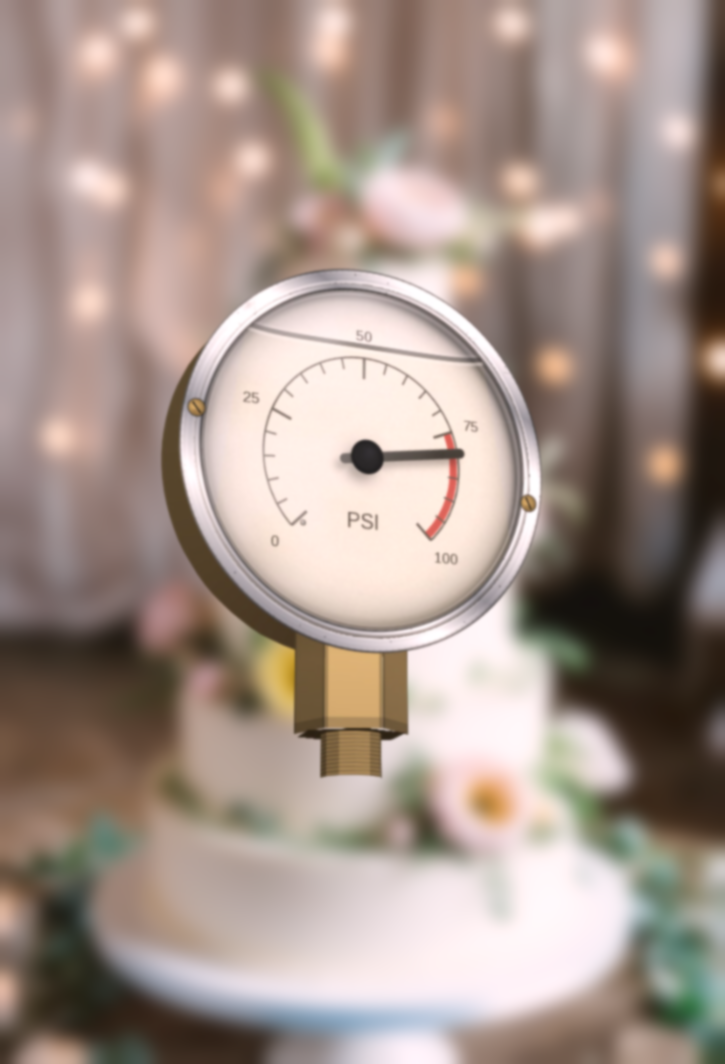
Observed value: 80 psi
